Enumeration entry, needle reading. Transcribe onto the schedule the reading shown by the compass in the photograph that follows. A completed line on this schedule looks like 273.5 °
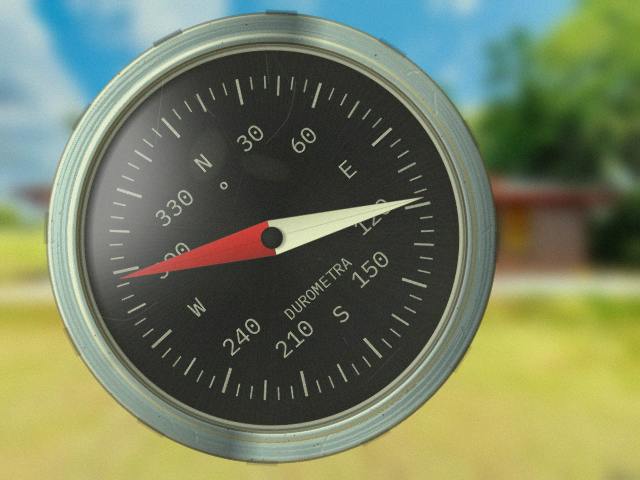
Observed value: 297.5 °
